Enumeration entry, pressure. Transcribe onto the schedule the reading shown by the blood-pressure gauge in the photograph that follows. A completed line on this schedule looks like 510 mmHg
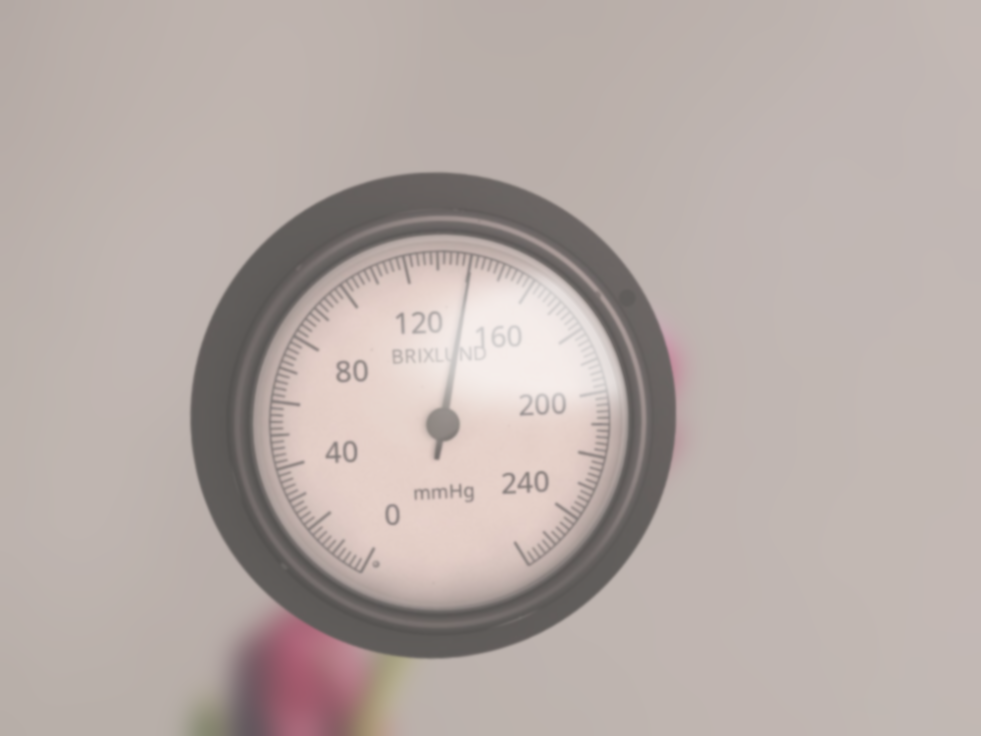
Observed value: 140 mmHg
